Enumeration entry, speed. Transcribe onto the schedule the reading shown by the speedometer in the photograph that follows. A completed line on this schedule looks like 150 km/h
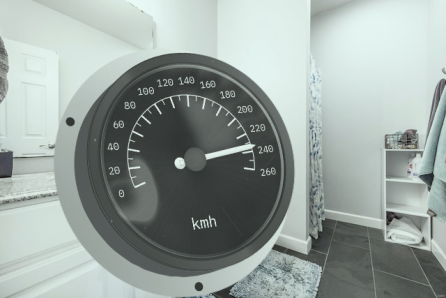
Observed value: 235 km/h
